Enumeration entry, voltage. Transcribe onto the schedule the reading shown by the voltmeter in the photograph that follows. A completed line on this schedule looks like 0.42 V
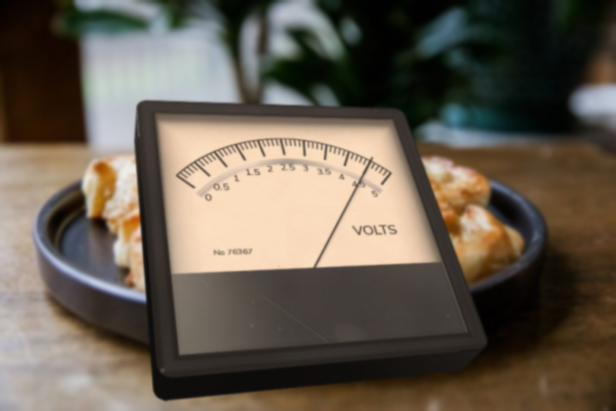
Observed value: 4.5 V
